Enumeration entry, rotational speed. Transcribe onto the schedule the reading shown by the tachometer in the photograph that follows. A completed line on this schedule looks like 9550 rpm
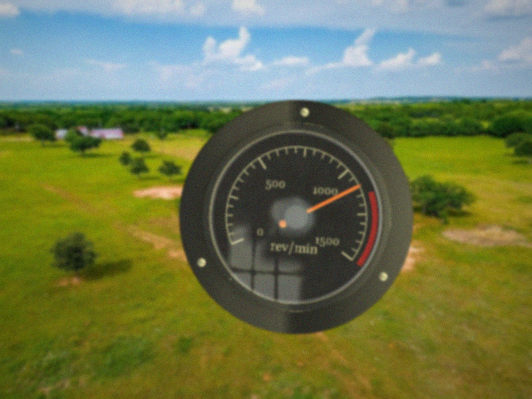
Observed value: 1100 rpm
